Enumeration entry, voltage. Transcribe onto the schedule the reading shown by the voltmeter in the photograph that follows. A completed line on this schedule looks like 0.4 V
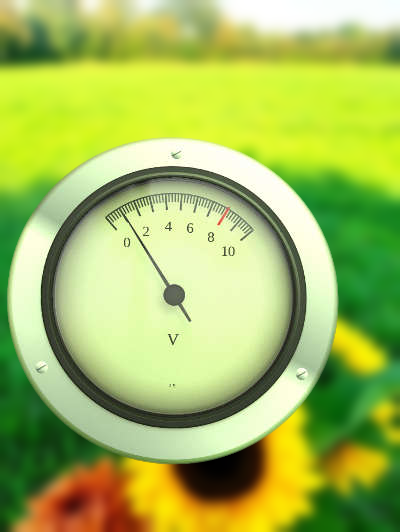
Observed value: 1 V
